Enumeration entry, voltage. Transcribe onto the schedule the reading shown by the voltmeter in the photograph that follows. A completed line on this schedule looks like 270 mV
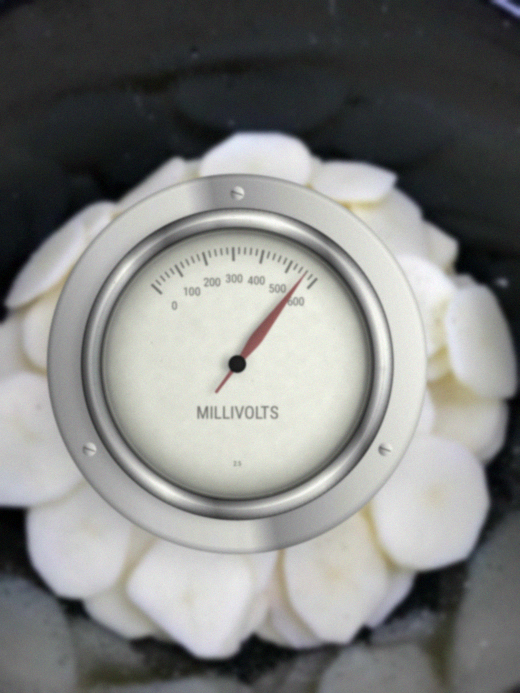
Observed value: 560 mV
